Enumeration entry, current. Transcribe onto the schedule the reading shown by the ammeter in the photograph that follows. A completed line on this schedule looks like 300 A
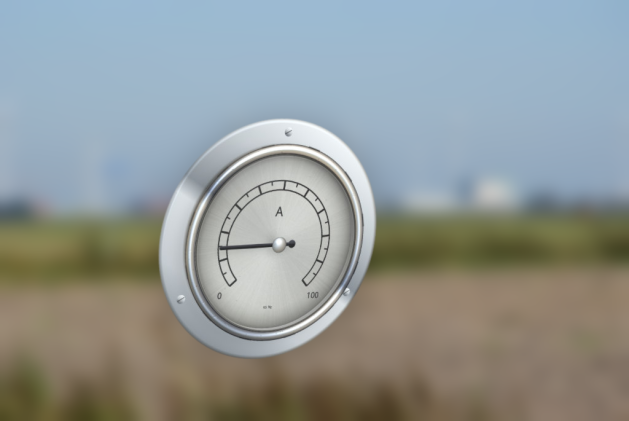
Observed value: 15 A
